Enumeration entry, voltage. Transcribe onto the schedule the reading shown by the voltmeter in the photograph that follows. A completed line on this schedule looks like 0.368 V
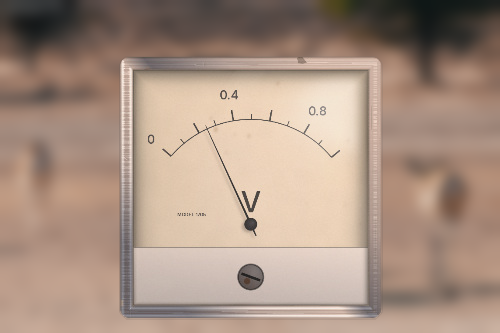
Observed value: 0.25 V
